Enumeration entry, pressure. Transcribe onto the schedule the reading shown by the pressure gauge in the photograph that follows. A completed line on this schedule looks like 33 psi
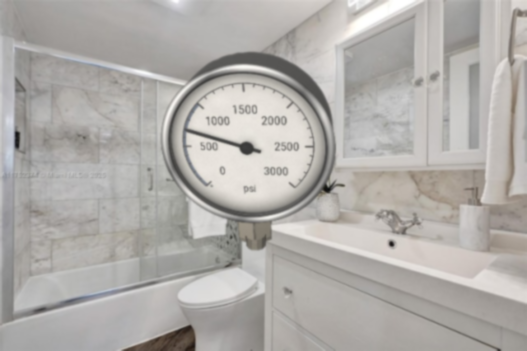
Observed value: 700 psi
